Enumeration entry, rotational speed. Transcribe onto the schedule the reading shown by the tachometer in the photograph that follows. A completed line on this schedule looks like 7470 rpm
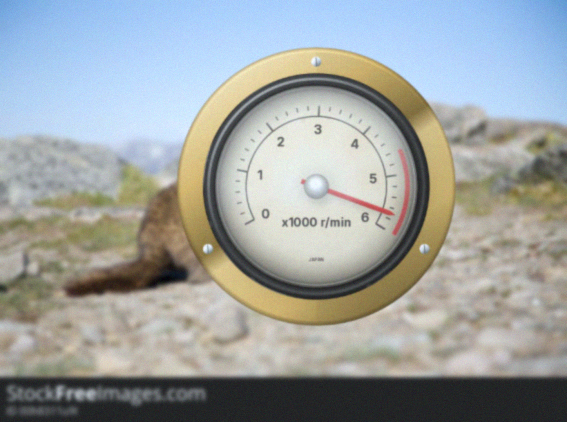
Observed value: 5700 rpm
